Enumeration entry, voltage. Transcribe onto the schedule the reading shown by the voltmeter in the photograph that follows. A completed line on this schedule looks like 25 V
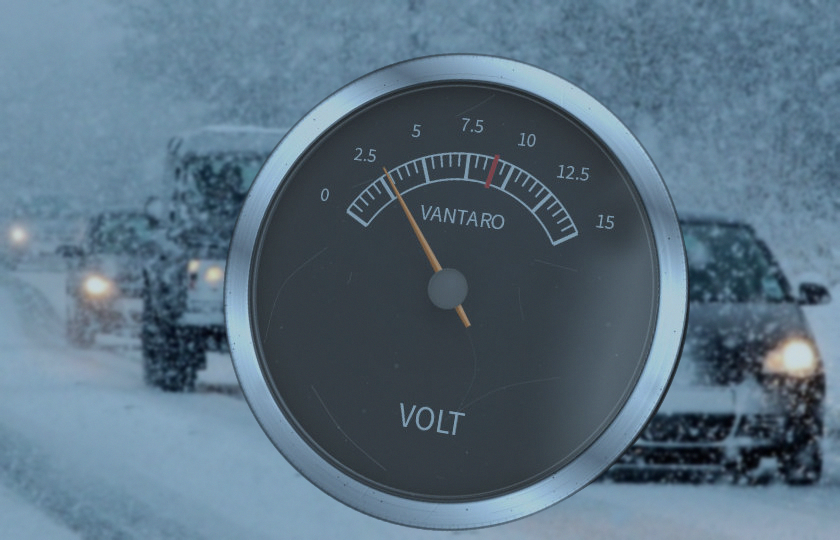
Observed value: 3 V
